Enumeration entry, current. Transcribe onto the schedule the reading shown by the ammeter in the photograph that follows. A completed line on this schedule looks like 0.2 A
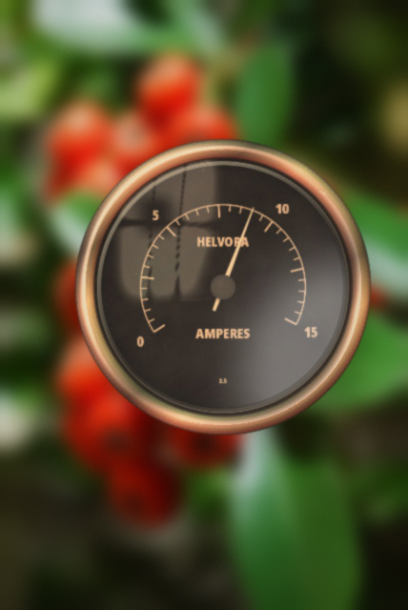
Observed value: 9 A
